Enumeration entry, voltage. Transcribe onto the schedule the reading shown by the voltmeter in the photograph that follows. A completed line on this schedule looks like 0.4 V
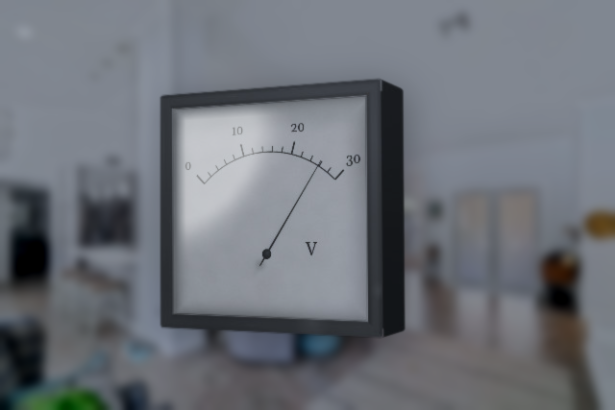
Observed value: 26 V
